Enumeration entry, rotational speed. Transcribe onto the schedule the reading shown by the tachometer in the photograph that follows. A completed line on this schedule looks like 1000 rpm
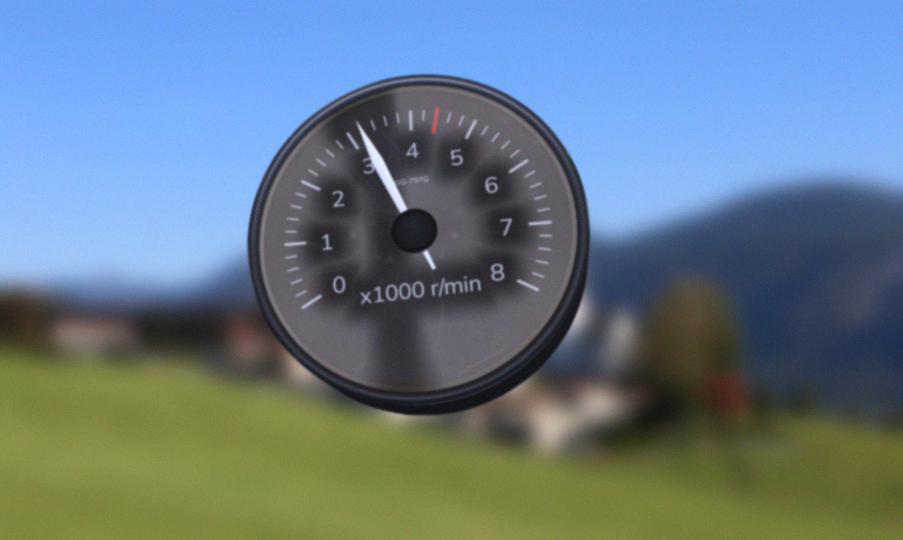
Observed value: 3200 rpm
